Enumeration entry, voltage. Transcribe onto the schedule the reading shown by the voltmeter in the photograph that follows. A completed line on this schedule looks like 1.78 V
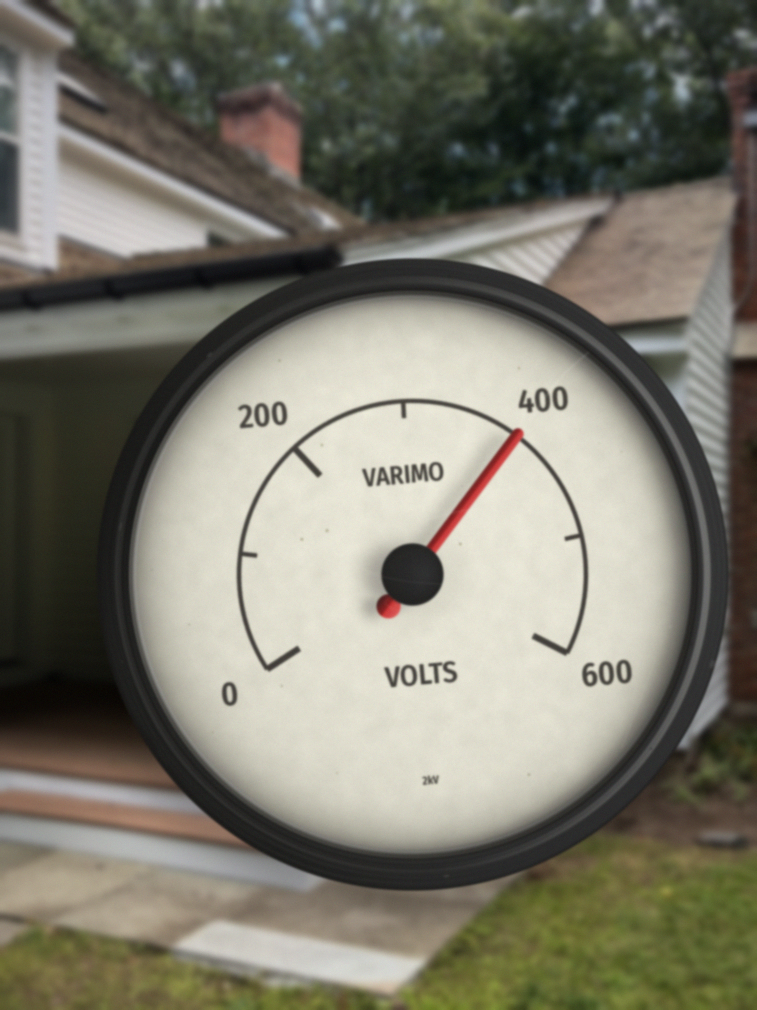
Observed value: 400 V
